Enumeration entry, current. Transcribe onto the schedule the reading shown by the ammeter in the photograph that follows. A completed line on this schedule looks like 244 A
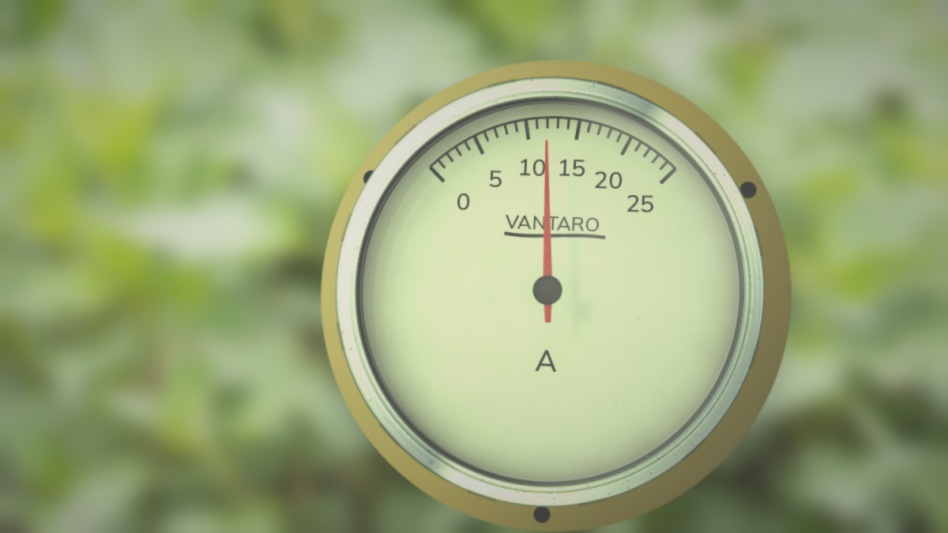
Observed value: 12 A
